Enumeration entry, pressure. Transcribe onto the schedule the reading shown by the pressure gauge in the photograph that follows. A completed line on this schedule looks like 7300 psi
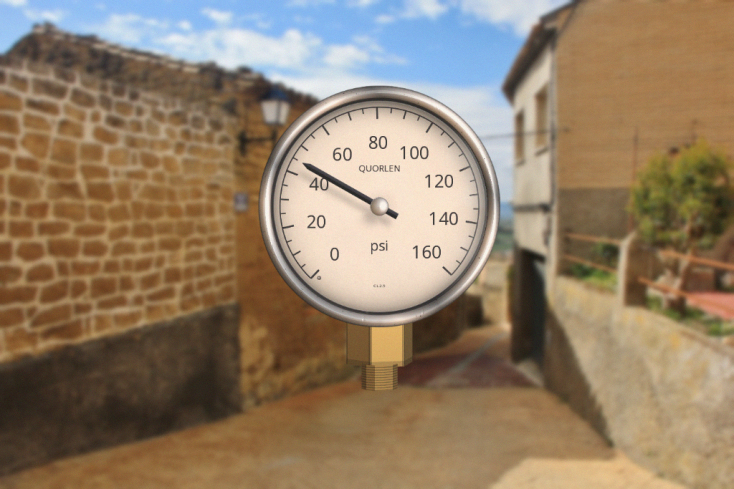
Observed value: 45 psi
